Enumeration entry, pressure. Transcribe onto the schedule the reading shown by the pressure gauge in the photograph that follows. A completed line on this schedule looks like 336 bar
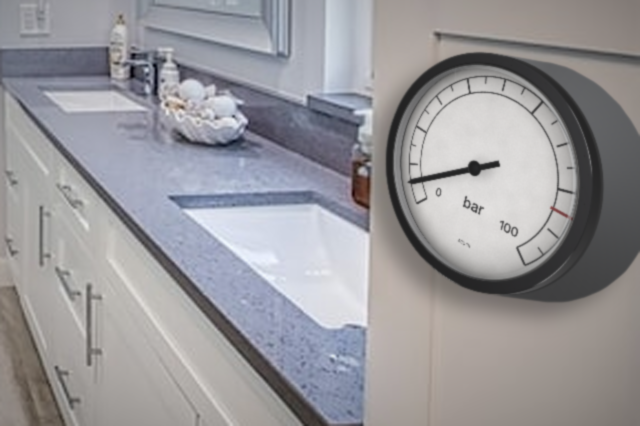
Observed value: 5 bar
